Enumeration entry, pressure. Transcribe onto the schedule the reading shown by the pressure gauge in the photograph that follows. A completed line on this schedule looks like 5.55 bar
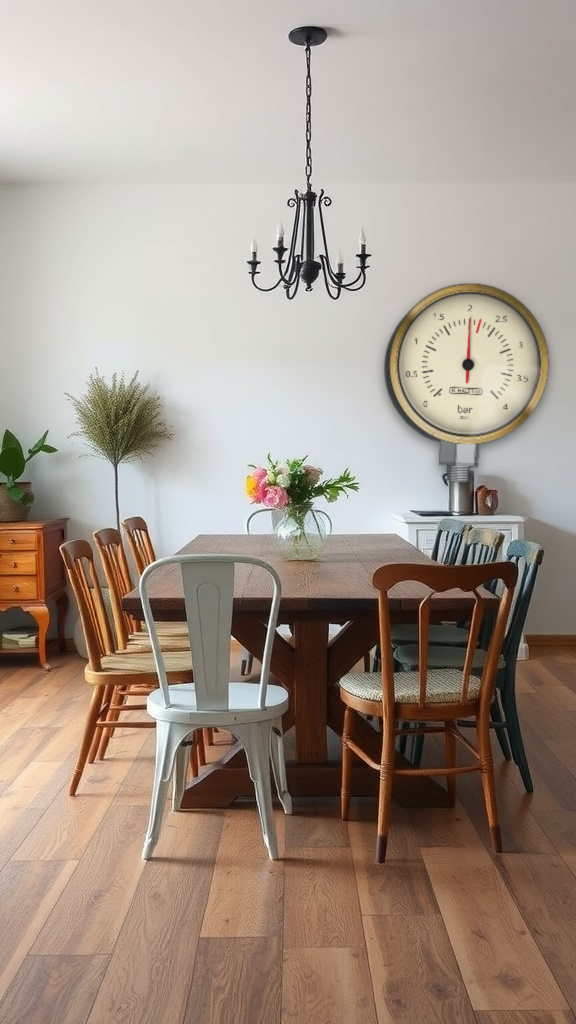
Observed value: 2 bar
